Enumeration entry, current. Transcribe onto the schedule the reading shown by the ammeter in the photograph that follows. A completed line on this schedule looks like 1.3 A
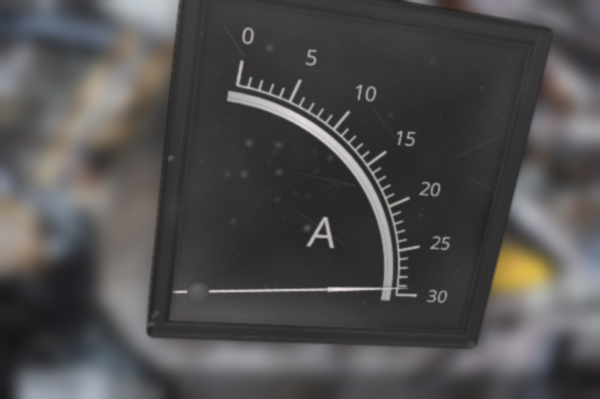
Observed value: 29 A
